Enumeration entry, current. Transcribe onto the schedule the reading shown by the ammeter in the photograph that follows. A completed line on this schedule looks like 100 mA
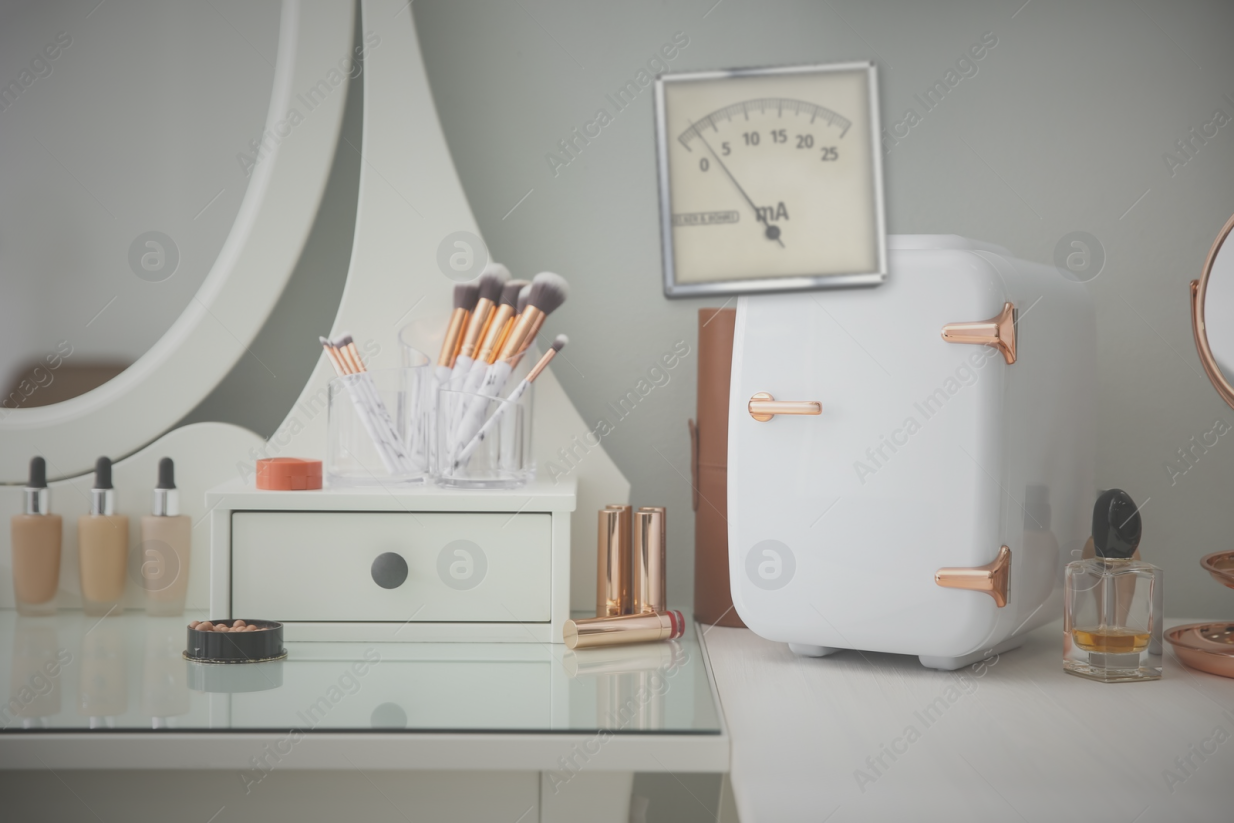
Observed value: 2.5 mA
